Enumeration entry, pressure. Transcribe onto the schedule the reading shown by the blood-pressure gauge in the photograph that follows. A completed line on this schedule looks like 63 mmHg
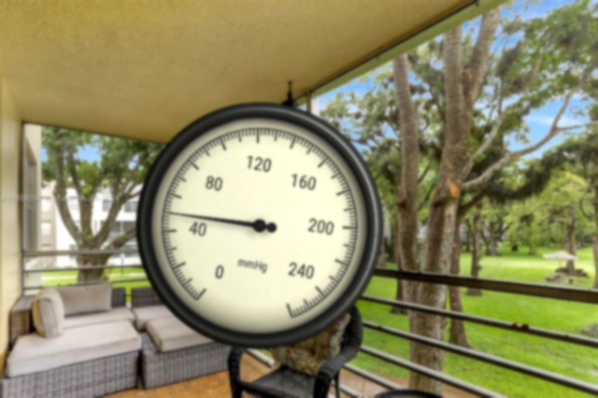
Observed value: 50 mmHg
